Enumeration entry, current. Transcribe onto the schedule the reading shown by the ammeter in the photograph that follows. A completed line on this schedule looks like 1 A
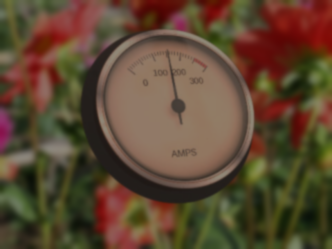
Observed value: 150 A
